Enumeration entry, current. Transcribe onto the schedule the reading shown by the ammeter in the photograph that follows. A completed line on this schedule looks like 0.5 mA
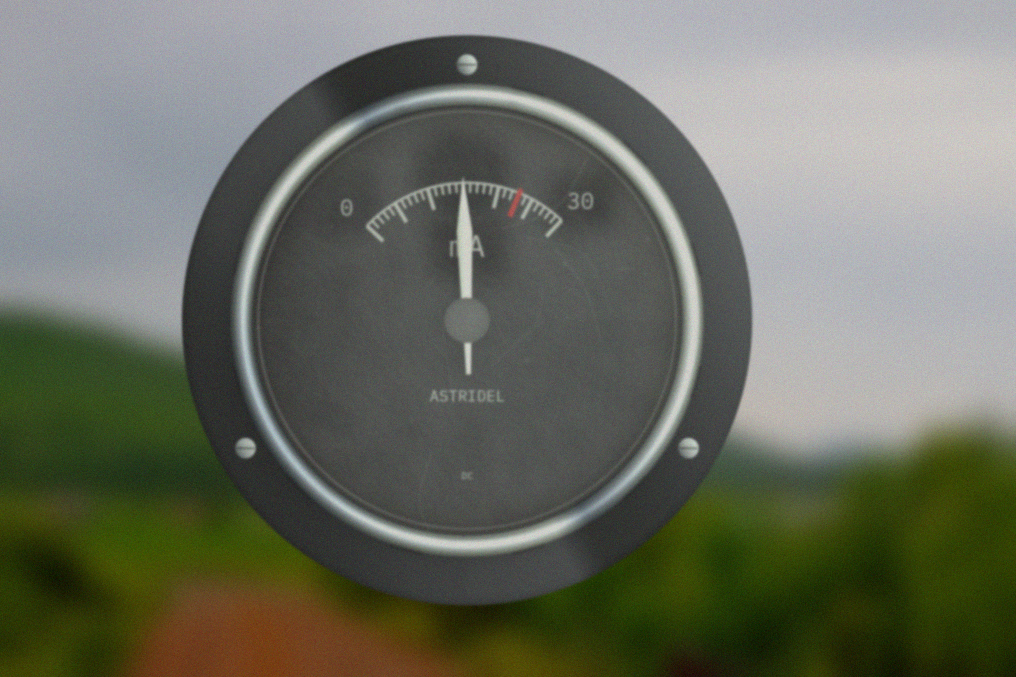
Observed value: 15 mA
